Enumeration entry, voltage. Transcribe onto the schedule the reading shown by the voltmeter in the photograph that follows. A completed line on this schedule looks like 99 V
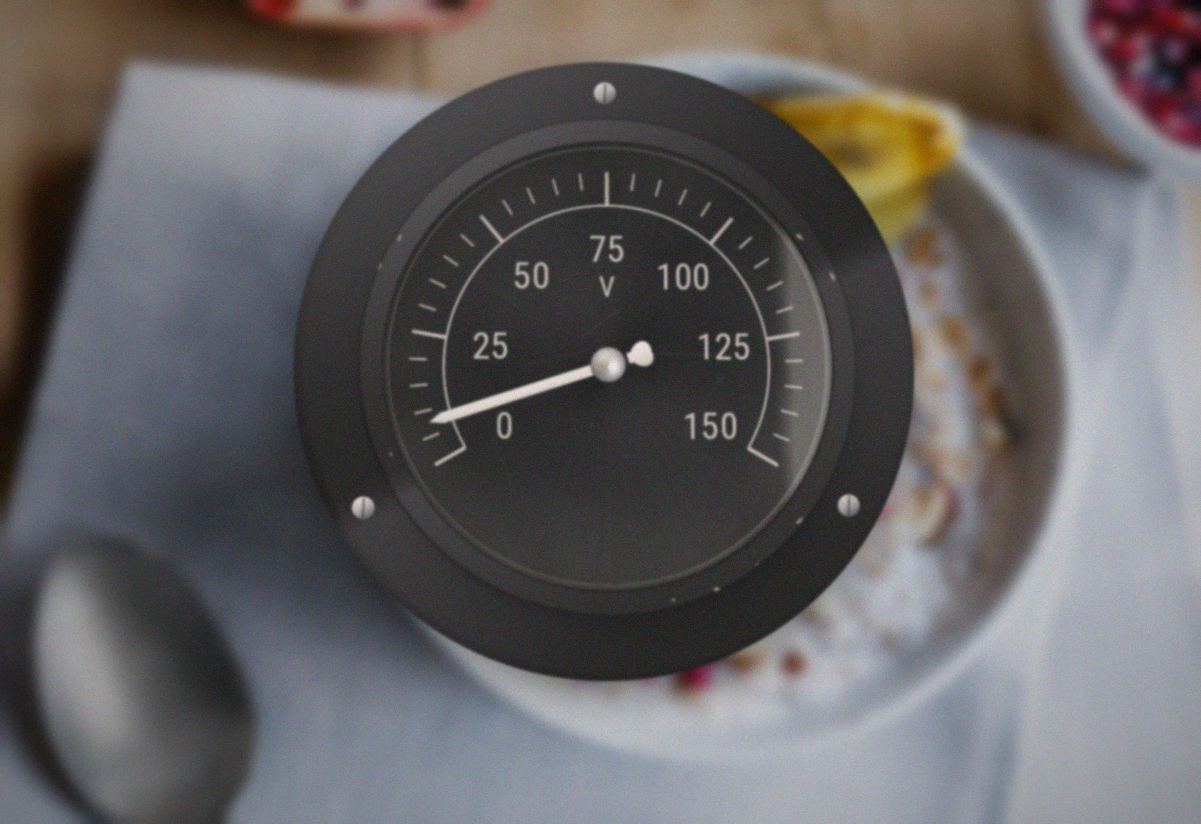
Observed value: 7.5 V
